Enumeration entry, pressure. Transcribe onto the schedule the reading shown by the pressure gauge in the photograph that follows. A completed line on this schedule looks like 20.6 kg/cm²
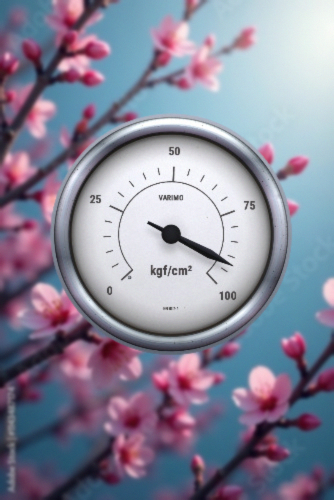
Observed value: 92.5 kg/cm²
